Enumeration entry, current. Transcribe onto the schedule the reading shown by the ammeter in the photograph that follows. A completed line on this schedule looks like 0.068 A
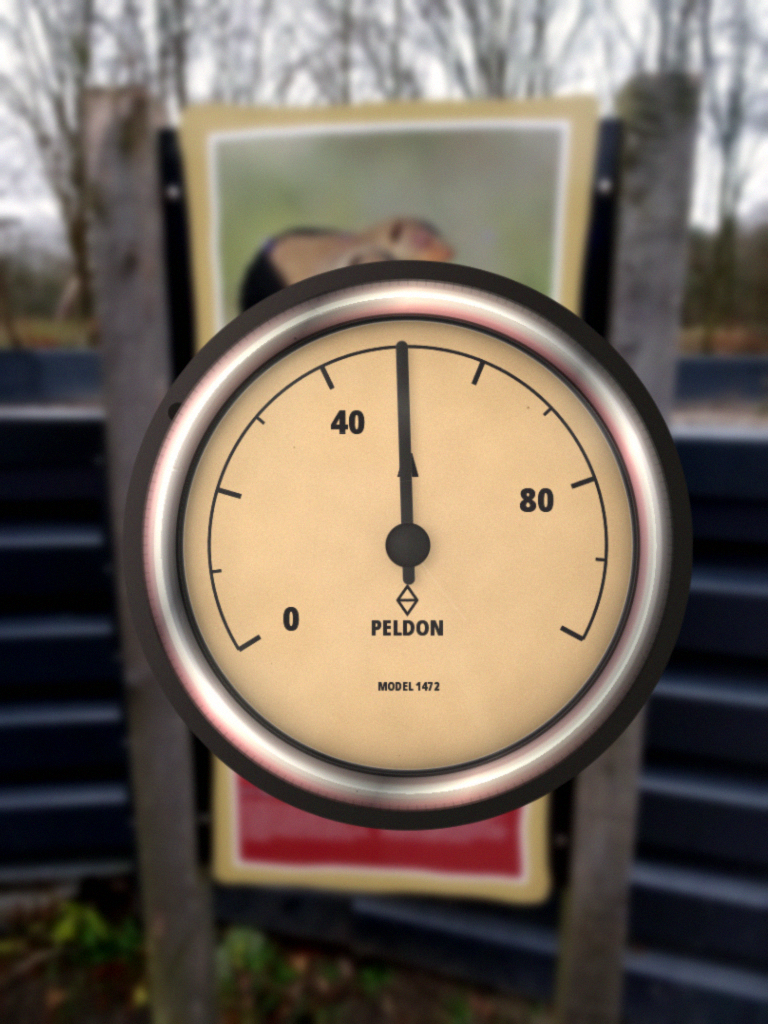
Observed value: 50 A
